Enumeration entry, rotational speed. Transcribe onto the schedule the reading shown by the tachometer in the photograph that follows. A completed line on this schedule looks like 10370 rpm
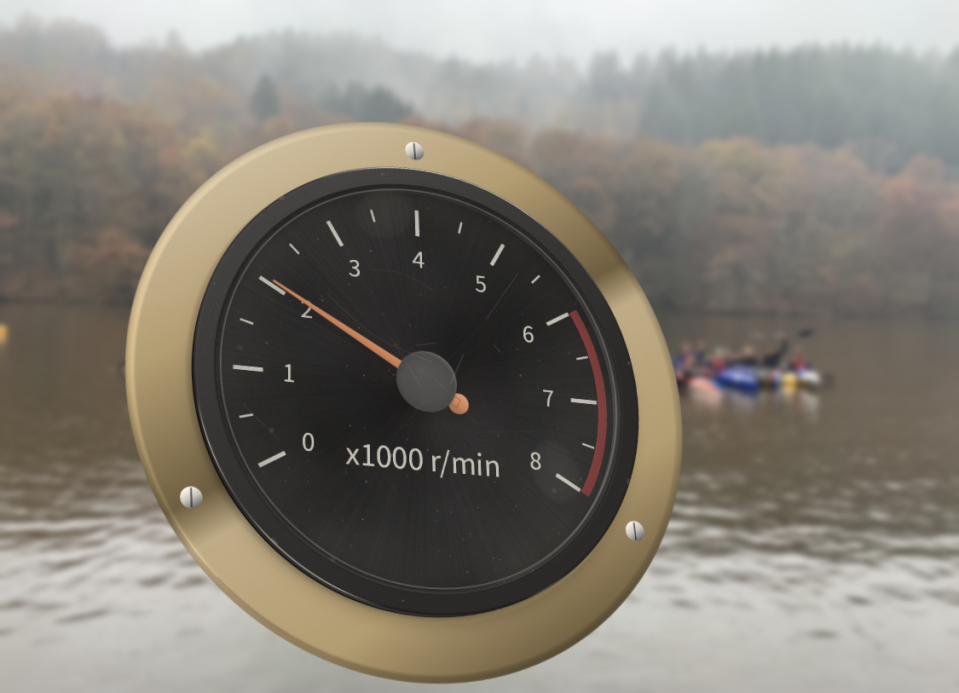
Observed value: 2000 rpm
